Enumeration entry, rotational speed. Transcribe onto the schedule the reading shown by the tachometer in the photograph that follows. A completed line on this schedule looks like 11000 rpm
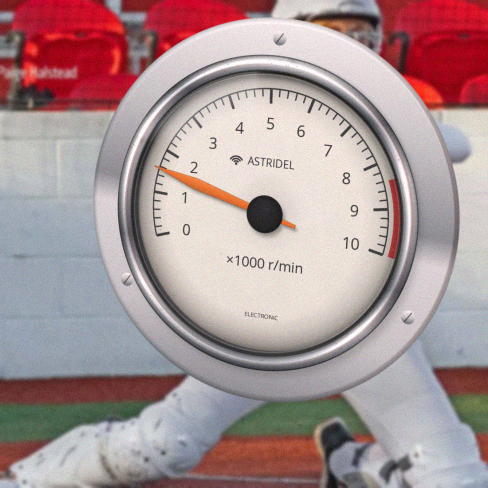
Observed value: 1600 rpm
